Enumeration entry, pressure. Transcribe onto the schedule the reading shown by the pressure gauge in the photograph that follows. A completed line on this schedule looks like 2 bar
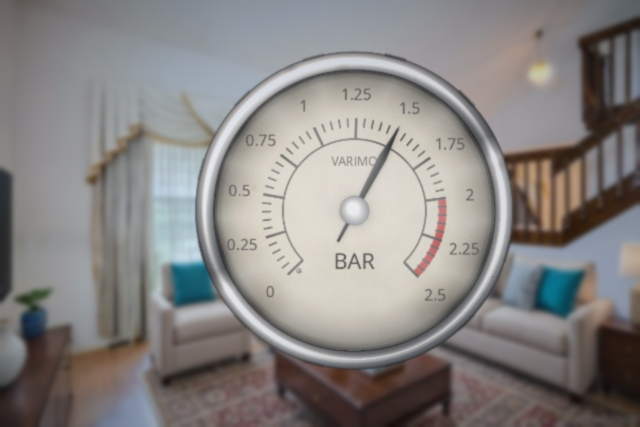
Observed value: 1.5 bar
